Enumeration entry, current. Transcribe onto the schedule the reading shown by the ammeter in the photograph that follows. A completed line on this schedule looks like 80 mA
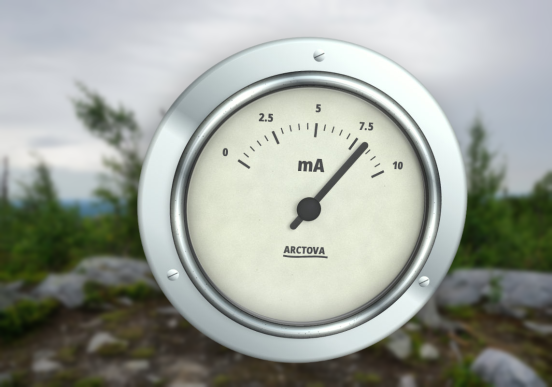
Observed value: 8 mA
